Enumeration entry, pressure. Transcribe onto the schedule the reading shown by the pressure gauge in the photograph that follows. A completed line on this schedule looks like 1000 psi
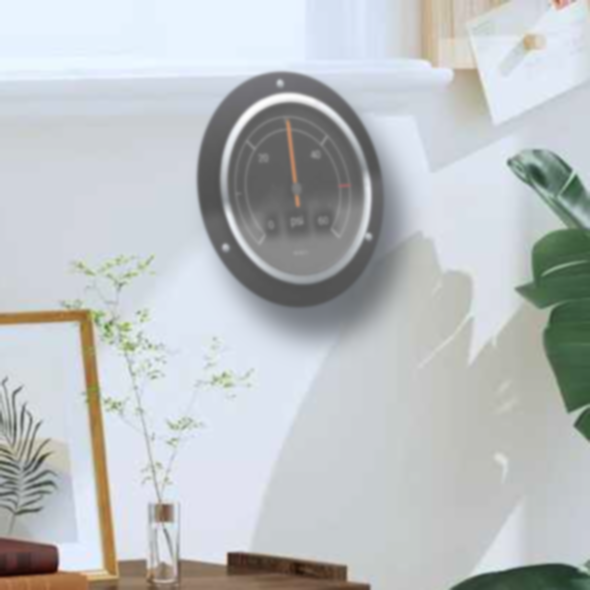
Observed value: 30 psi
